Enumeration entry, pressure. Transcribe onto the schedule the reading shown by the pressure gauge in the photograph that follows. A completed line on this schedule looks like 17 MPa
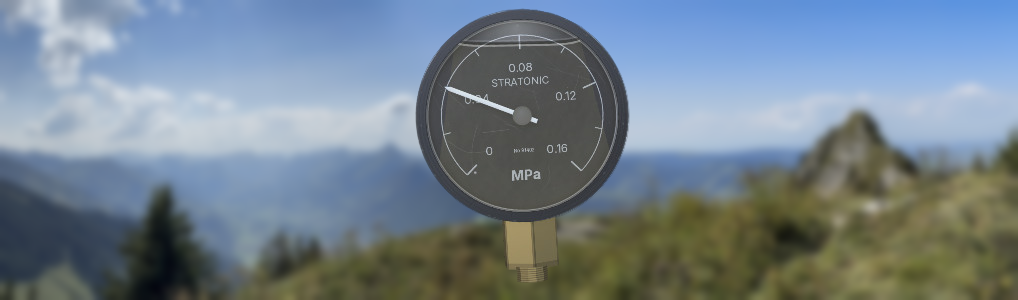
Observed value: 0.04 MPa
